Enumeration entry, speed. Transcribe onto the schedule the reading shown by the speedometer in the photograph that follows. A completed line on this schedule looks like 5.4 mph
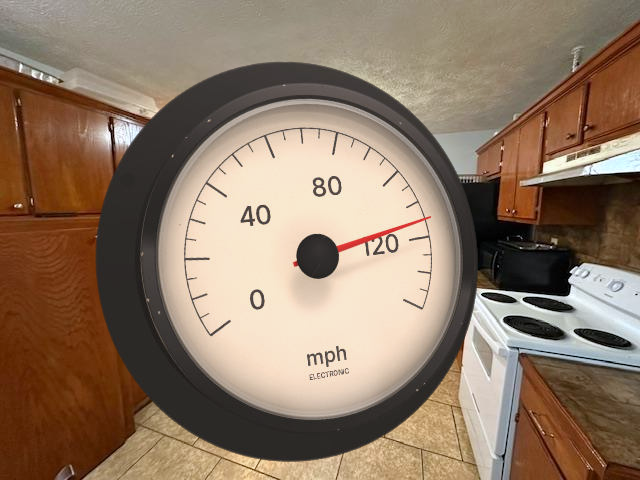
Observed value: 115 mph
